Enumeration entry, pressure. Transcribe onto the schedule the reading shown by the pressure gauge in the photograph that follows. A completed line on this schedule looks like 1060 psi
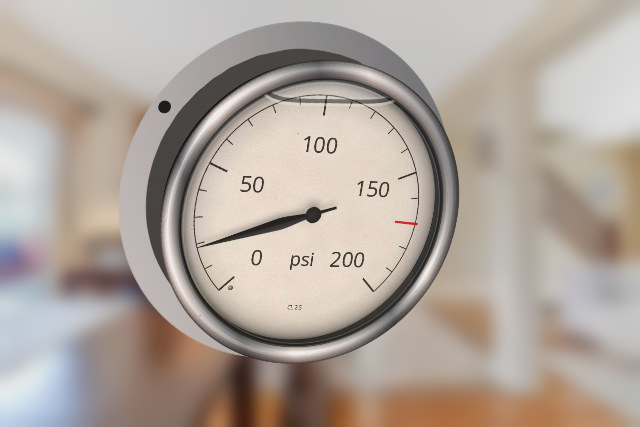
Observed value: 20 psi
